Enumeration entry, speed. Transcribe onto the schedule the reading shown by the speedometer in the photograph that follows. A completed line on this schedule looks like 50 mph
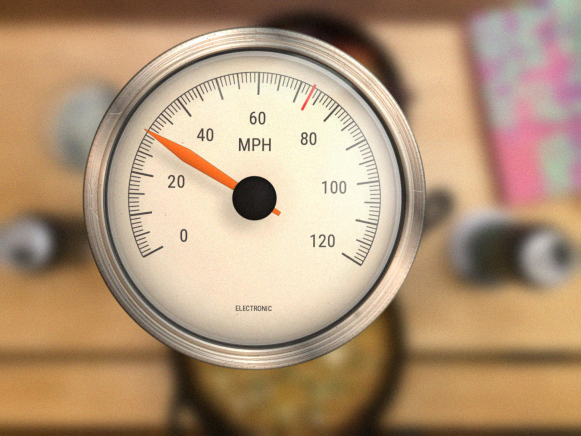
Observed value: 30 mph
